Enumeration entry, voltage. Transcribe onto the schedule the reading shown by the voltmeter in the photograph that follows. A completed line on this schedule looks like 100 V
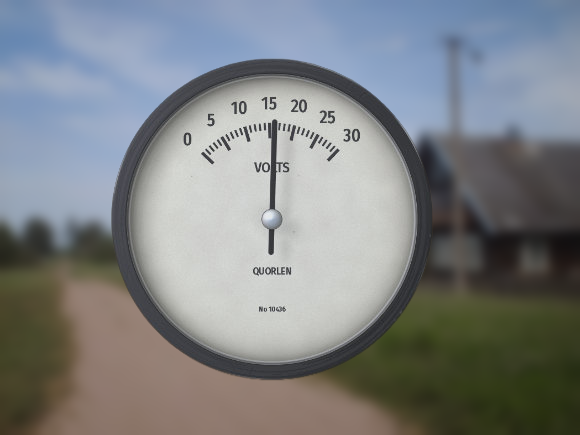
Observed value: 16 V
